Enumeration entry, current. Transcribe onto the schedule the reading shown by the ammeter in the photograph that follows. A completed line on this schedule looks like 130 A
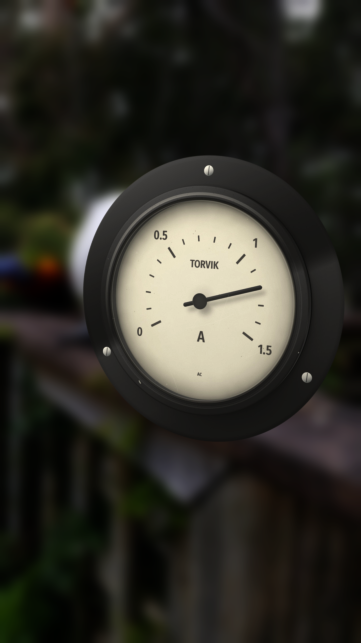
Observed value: 1.2 A
